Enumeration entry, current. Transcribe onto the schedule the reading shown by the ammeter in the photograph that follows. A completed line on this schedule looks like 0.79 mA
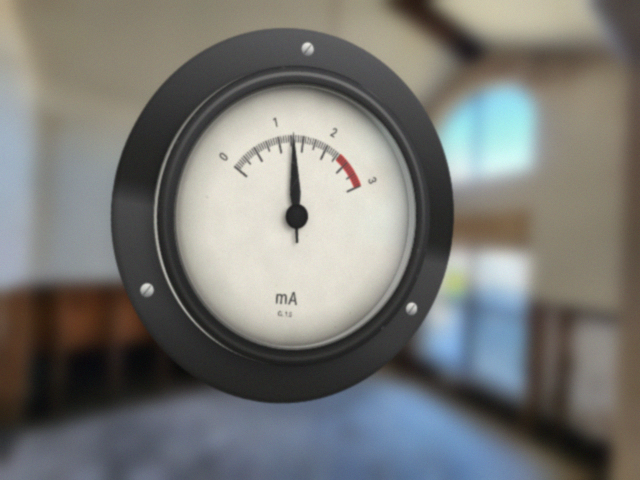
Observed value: 1.25 mA
